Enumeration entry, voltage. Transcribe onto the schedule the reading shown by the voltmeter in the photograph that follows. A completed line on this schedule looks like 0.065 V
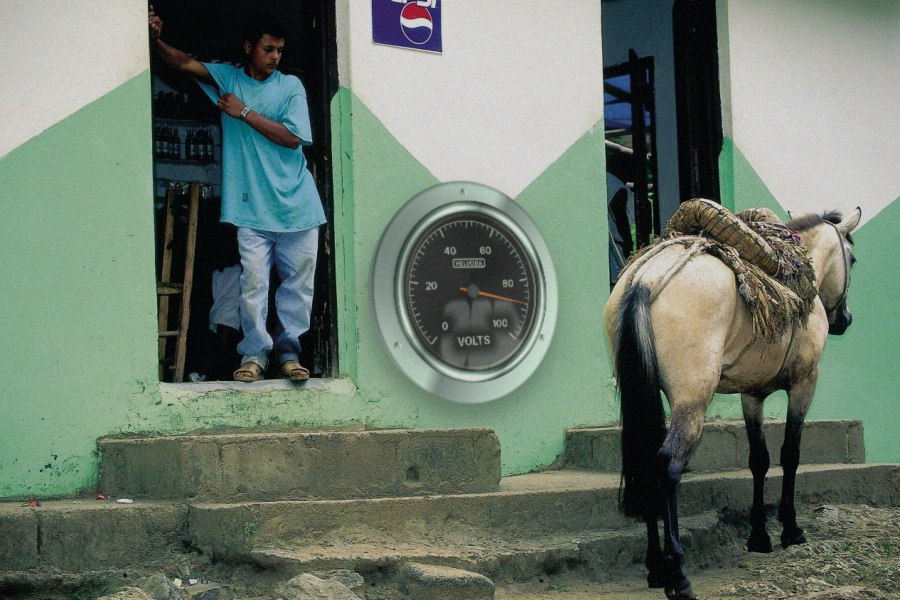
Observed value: 88 V
